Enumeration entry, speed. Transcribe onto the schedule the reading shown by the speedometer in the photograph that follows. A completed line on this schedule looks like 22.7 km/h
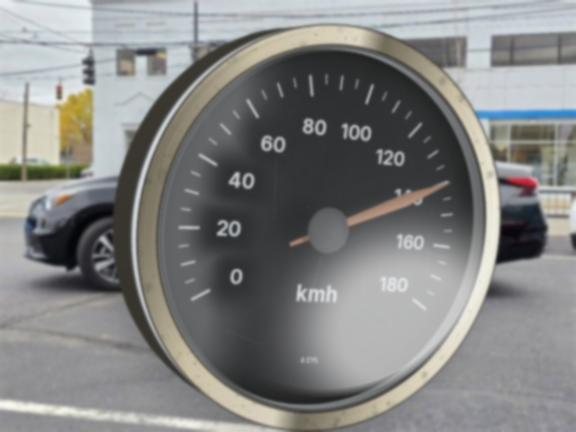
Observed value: 140 km/h
